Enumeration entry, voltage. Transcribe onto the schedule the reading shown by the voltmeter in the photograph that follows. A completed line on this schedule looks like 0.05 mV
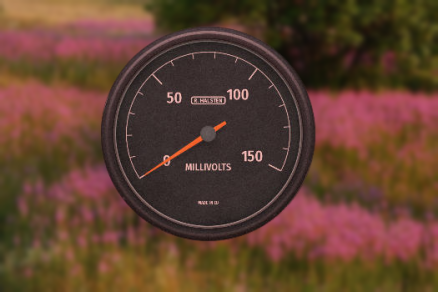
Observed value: 0 mV
